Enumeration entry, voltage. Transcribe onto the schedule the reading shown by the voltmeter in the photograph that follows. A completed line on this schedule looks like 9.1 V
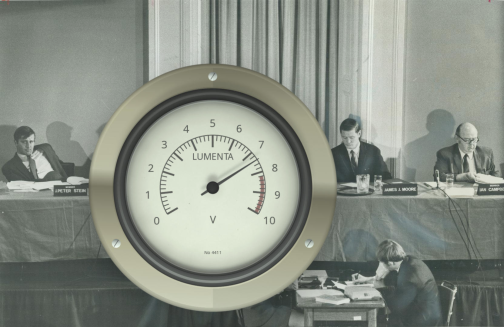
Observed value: 7.4 V
